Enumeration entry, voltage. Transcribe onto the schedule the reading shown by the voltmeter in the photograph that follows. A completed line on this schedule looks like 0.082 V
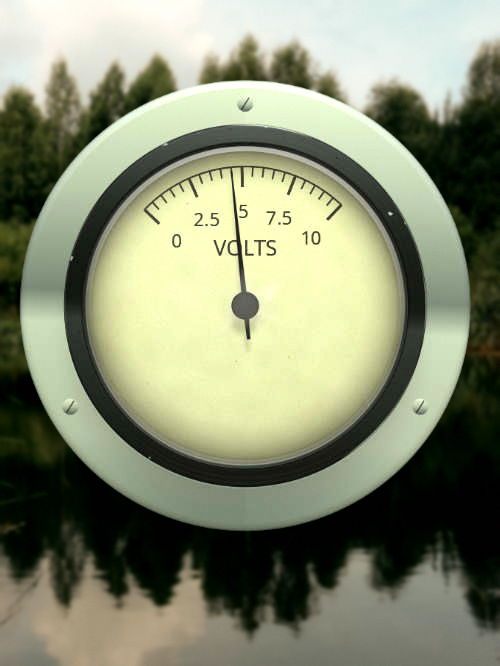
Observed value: 4.5 V
